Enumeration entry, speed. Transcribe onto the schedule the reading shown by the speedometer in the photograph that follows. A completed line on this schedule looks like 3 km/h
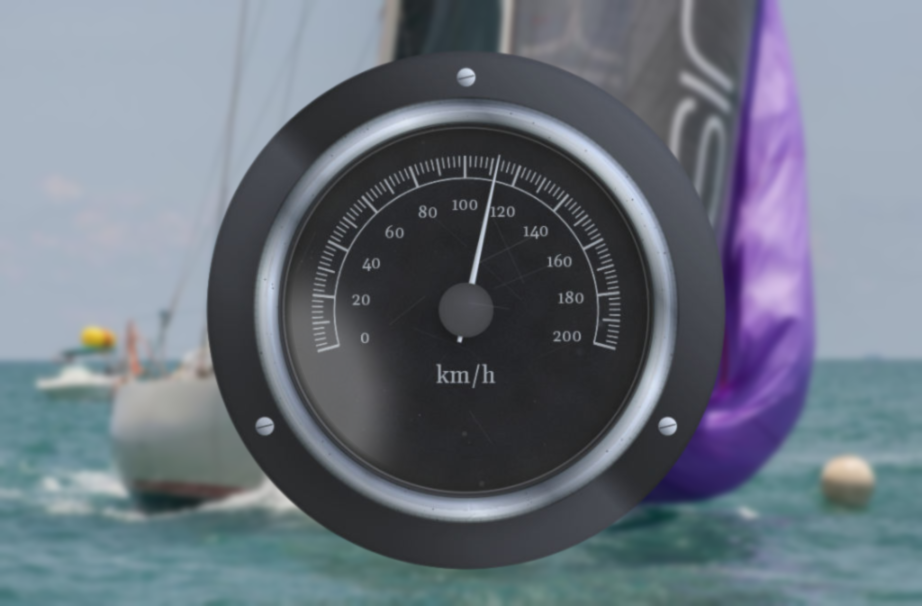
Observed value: 112 km/h
